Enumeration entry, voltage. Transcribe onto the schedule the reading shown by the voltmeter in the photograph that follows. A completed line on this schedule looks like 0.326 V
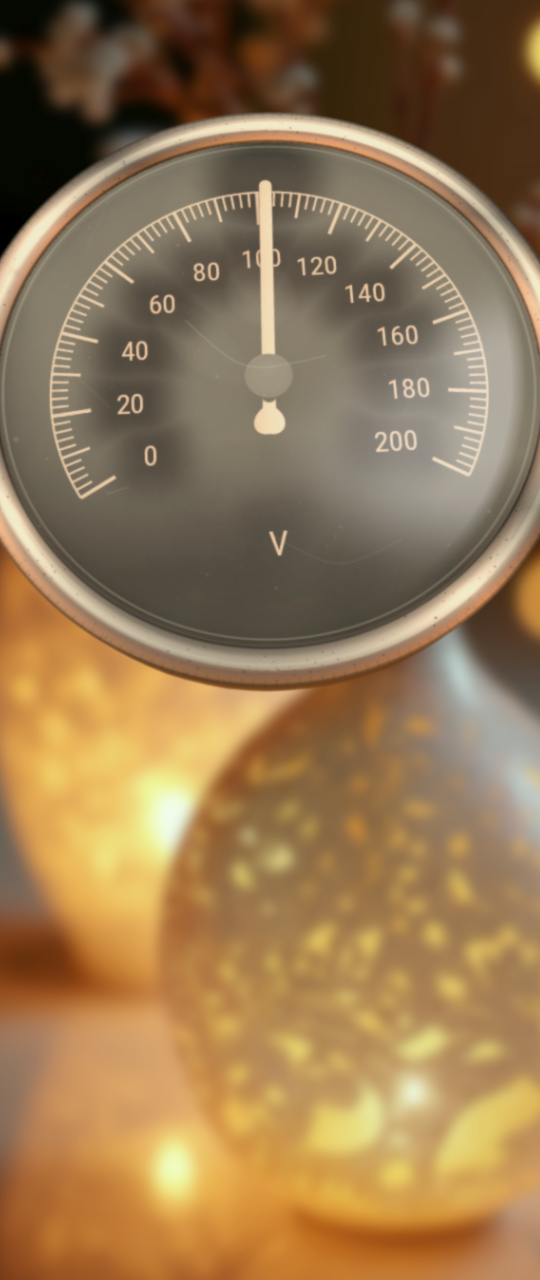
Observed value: 102 V
